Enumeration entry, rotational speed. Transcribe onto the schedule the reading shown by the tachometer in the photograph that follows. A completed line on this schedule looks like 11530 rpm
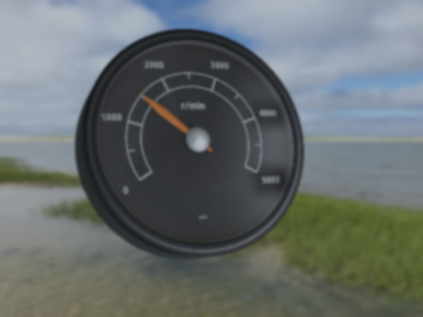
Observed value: 1500 rpm
